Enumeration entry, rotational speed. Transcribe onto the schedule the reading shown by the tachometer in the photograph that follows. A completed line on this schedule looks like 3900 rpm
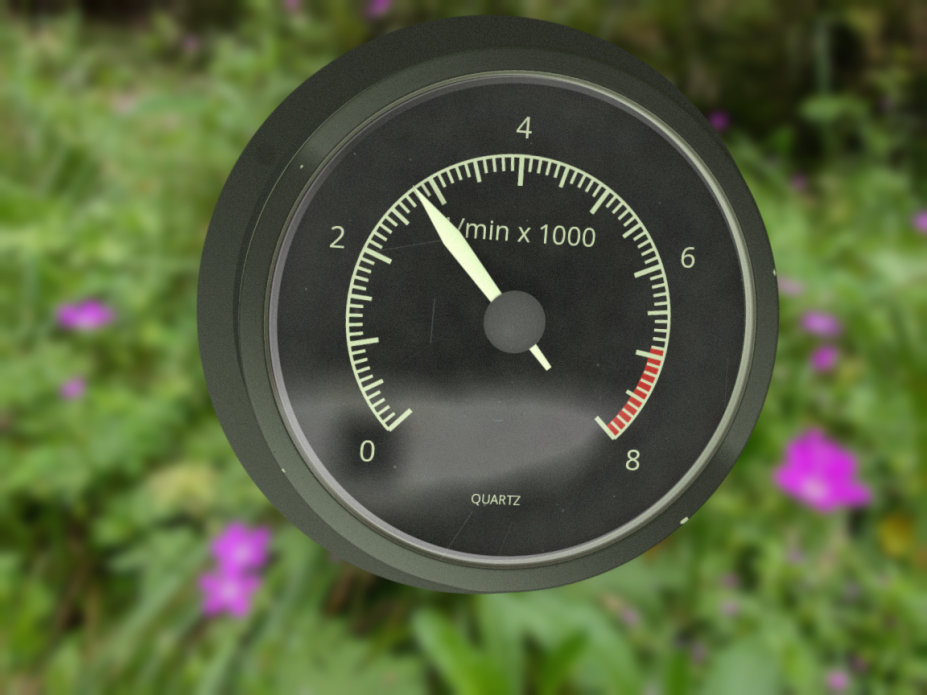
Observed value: 2800 rpm
